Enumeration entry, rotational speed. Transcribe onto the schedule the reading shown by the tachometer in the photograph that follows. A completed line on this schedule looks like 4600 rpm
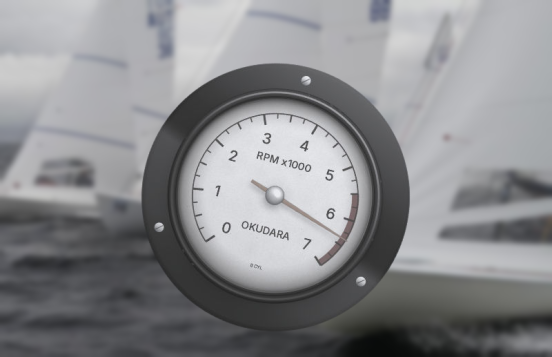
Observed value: 6375 rpm
